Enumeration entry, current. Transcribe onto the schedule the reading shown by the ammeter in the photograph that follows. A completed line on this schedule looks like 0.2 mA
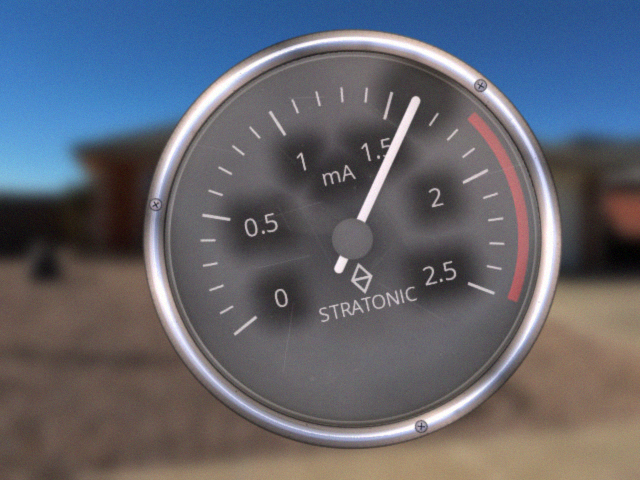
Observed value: 1.6 mA
